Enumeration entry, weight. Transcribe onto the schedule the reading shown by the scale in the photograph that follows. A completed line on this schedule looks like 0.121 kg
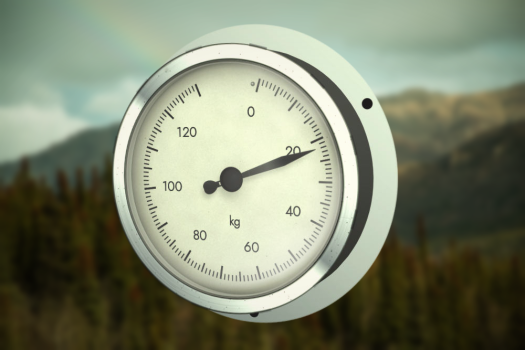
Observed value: 22 kg
